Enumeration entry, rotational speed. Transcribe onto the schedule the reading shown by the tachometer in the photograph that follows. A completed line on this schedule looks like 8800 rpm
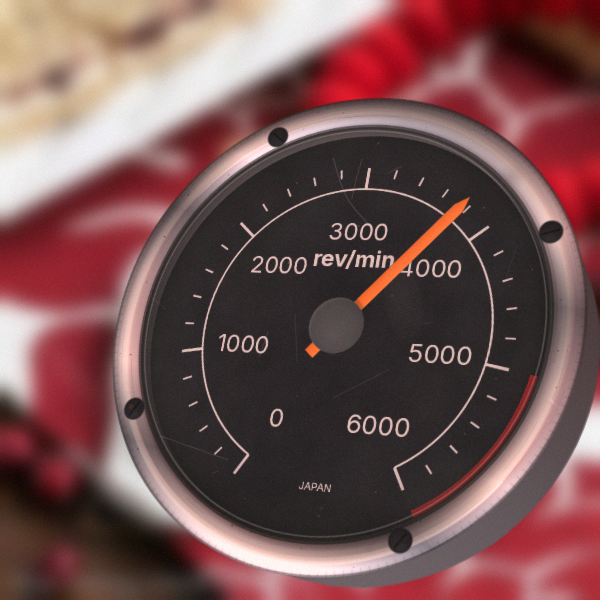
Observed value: 3800 rpm
